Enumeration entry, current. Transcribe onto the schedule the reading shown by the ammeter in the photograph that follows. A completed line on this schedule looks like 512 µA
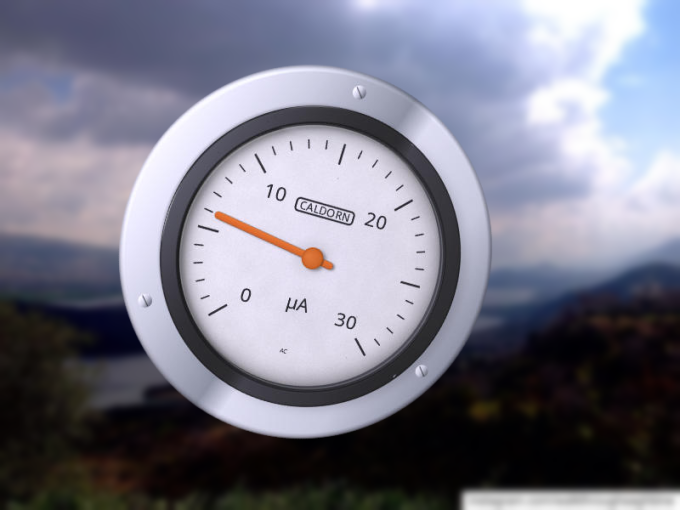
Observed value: 6 µA
